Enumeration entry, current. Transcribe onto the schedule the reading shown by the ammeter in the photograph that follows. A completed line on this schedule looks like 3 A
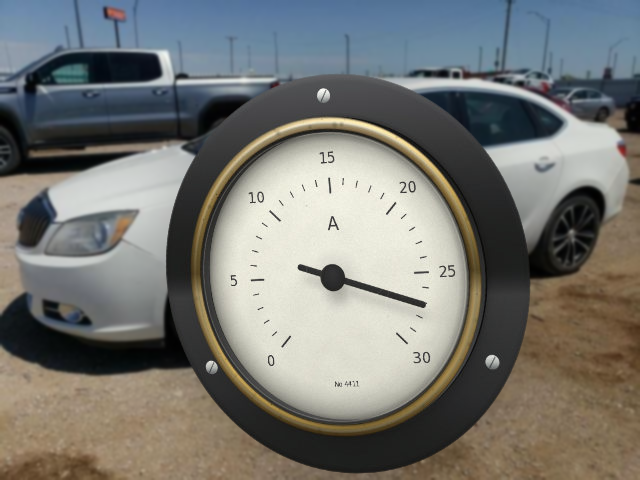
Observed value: 27 A
